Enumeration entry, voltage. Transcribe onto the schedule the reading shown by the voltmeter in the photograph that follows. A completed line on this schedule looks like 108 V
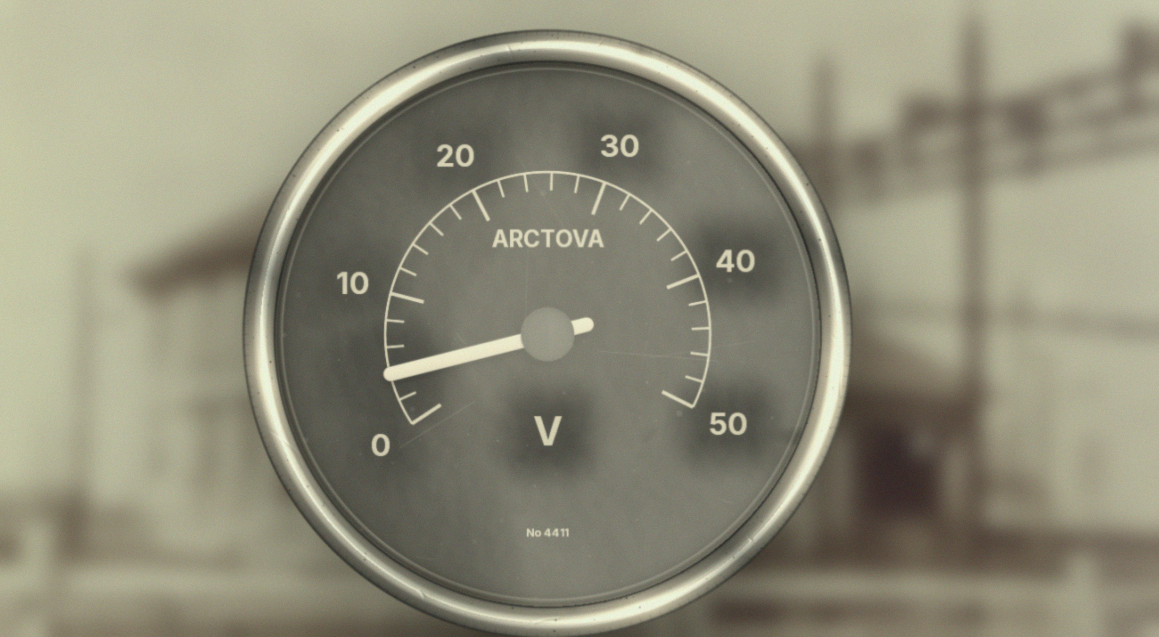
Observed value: 4 V
